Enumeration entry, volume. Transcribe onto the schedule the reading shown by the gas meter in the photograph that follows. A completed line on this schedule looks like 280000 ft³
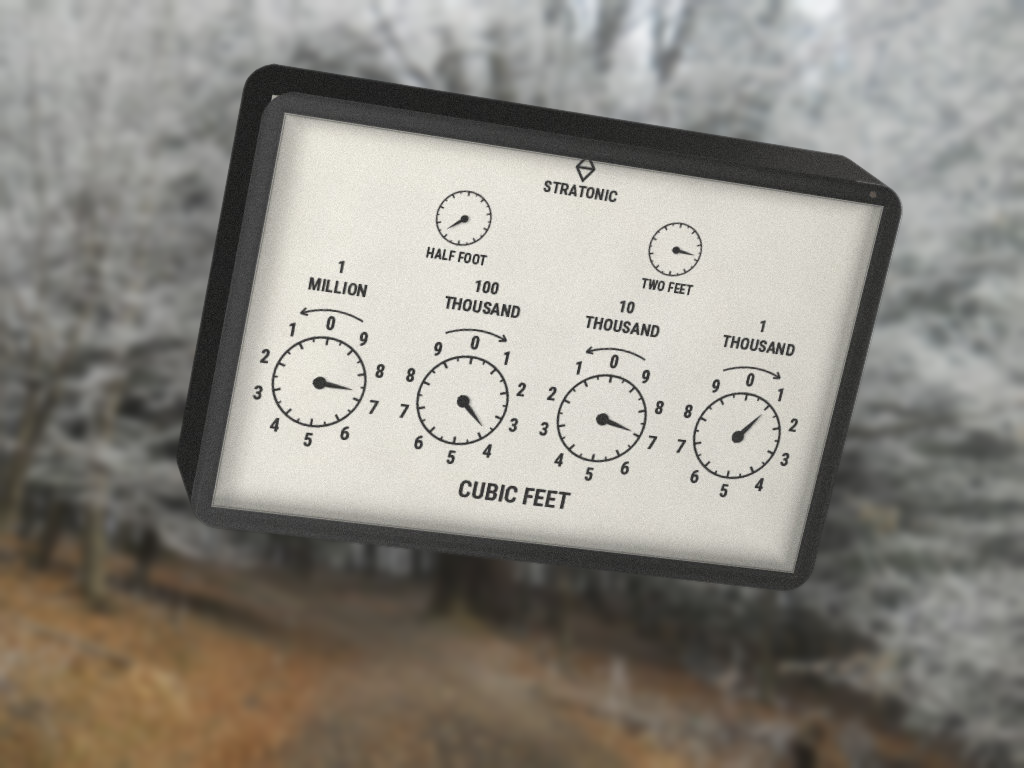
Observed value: 737100 ft³
